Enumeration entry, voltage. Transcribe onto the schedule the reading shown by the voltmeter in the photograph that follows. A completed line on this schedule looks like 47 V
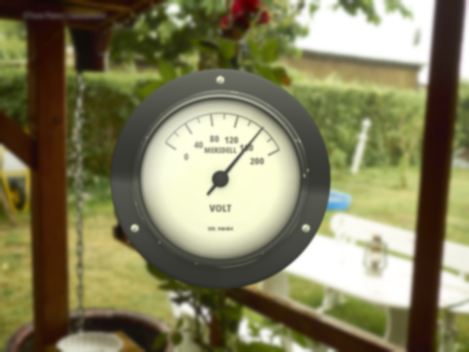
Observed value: 160 V
